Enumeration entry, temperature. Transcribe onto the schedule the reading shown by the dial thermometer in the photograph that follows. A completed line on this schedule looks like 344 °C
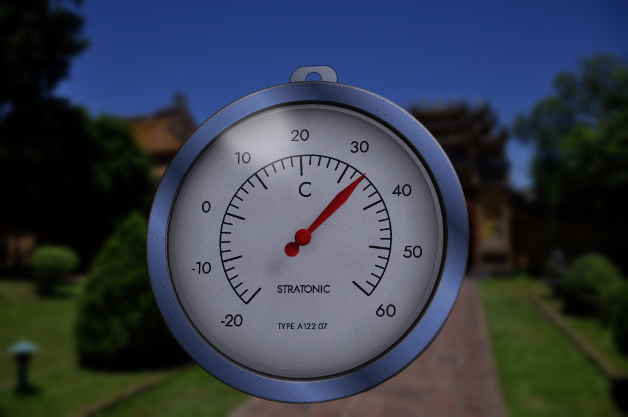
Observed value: 34 °C
